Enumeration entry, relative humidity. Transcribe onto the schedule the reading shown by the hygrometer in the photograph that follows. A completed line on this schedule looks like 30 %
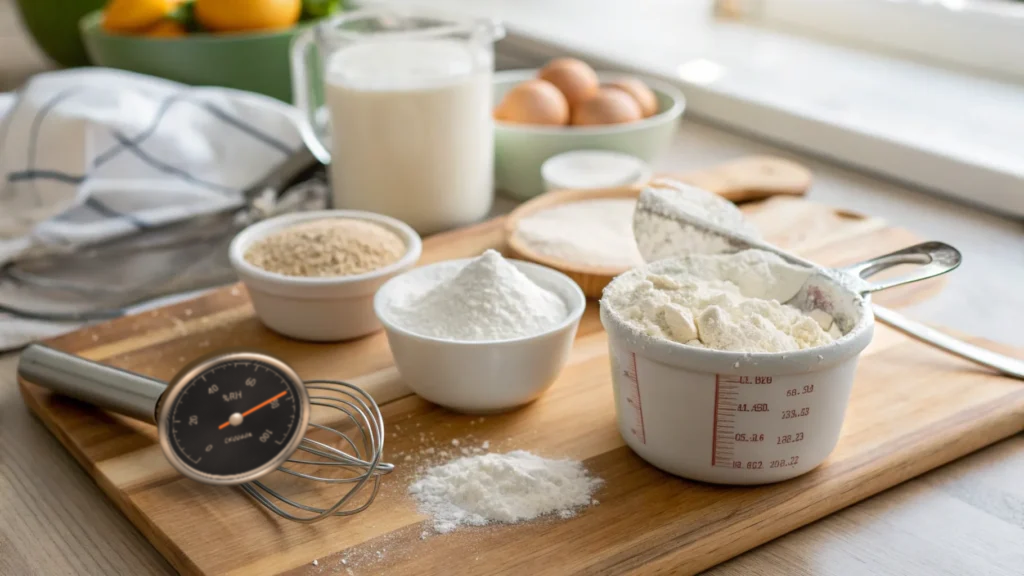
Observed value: 76 %
